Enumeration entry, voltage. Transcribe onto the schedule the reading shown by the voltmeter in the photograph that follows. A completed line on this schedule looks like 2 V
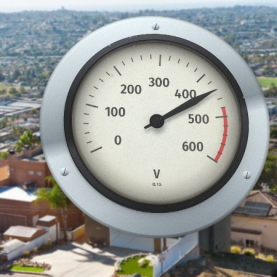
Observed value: 440 V
